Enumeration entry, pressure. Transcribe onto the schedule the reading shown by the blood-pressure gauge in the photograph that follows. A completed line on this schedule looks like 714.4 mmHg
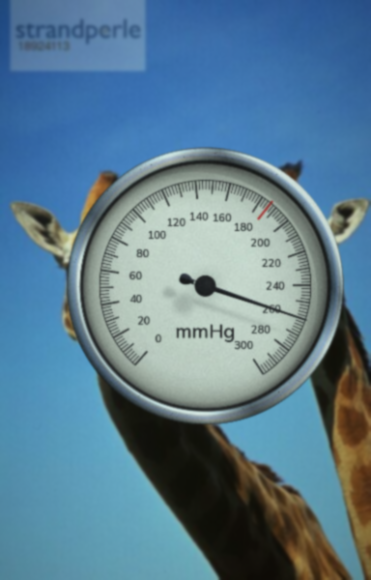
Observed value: 260 mmHg
